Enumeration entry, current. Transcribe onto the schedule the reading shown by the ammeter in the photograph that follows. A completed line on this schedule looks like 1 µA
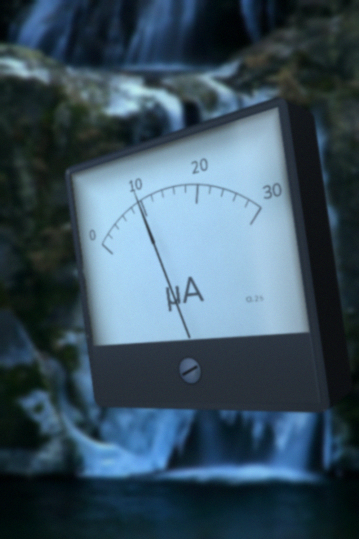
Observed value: 10 µA
